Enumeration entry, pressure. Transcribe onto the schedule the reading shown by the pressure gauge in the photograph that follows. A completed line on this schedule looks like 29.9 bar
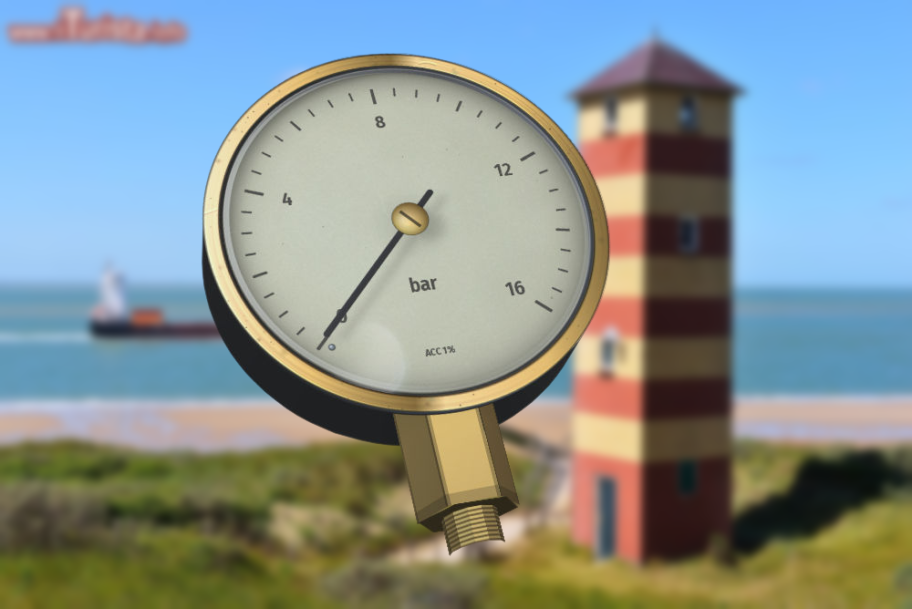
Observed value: 0 bar
